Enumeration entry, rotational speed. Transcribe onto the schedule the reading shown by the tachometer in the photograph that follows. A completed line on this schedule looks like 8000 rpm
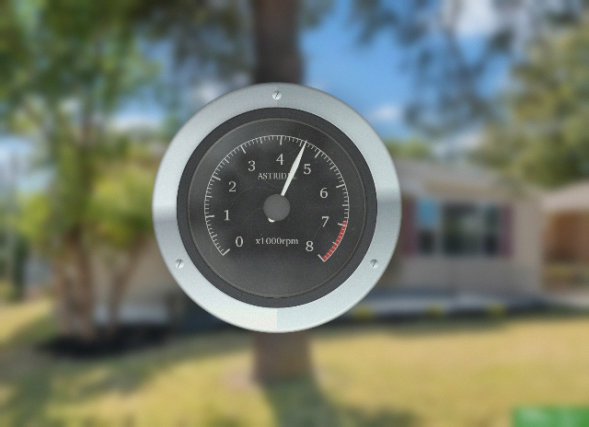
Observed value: 4600 rpm
